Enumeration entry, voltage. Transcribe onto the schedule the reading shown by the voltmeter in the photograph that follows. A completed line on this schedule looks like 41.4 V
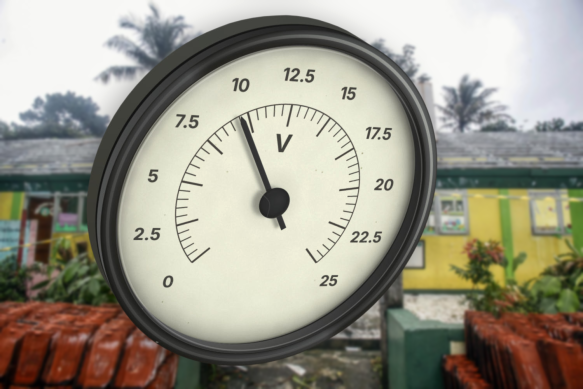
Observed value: 9.5 V
